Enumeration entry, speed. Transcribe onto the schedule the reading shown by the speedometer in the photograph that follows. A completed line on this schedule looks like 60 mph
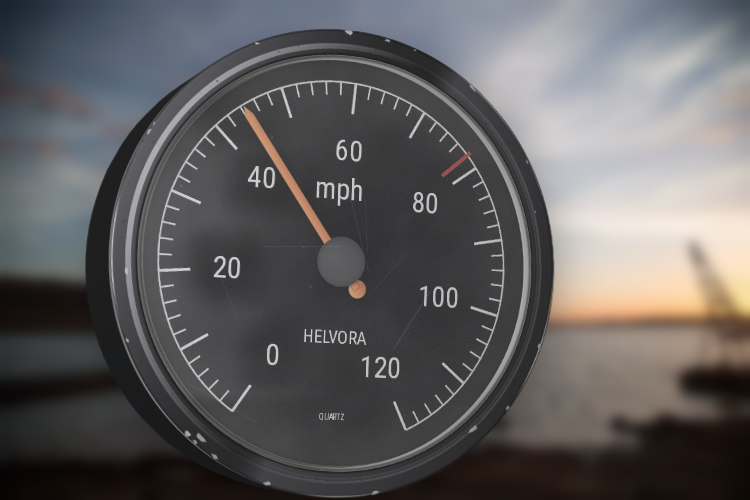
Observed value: 44 mph
